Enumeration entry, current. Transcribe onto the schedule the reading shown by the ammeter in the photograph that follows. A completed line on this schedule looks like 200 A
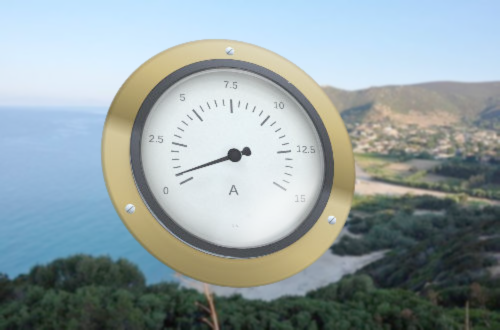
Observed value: 0.5 A
